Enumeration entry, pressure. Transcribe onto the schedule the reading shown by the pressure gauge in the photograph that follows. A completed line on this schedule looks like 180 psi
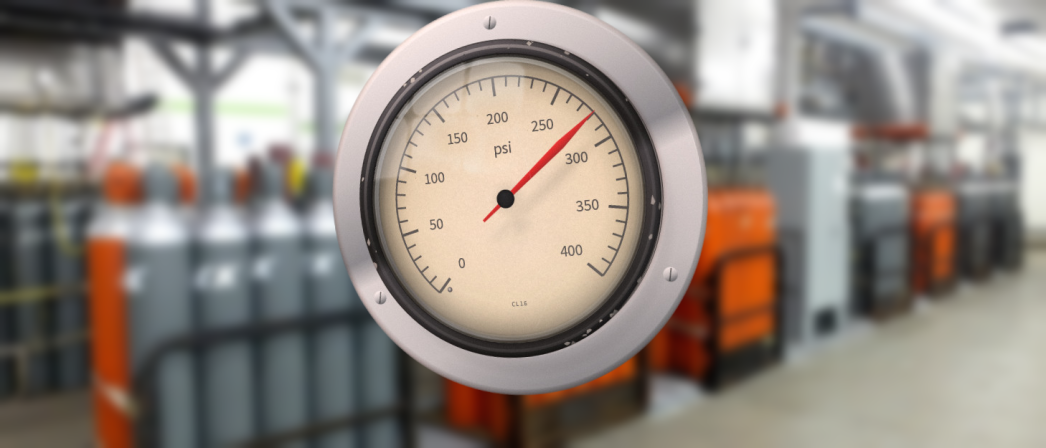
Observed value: 280 psi
